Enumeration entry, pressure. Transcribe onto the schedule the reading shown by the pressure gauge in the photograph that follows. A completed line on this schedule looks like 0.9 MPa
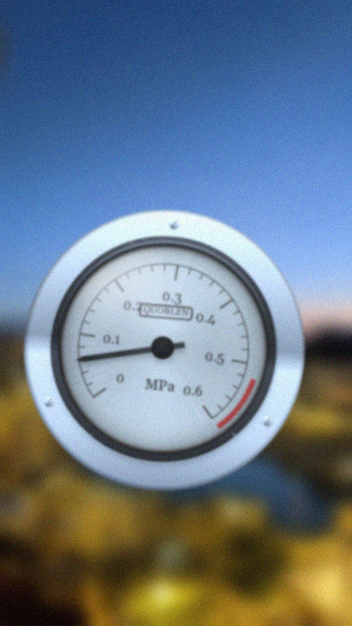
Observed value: 0.06 MPa
